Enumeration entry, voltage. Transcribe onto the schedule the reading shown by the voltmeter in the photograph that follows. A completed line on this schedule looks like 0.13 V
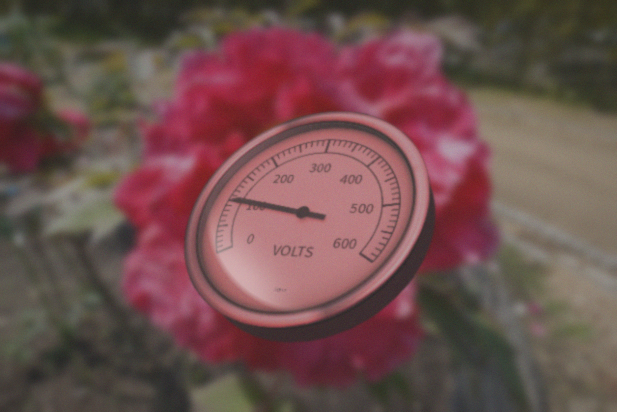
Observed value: 100 V
